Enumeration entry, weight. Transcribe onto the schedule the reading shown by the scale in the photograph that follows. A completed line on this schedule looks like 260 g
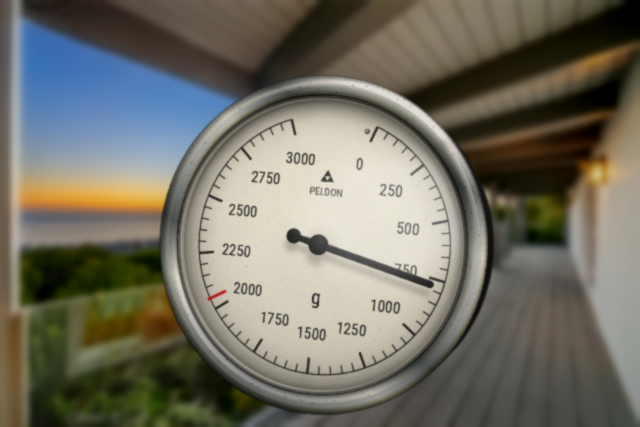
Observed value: 775 g
